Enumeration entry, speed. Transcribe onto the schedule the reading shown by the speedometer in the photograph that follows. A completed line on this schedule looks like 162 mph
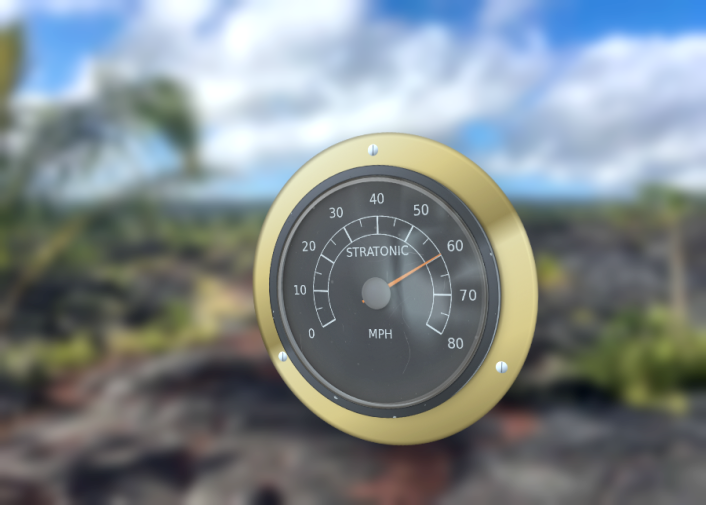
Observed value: 60 mph
